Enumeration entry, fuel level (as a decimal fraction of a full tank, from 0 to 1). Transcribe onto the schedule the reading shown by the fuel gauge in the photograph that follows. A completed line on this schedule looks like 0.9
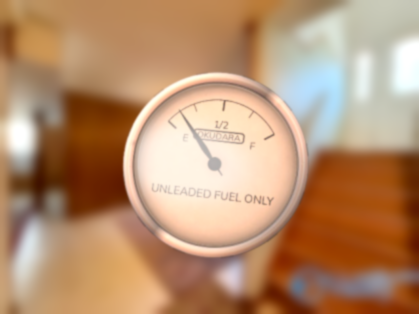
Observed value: 0.125
